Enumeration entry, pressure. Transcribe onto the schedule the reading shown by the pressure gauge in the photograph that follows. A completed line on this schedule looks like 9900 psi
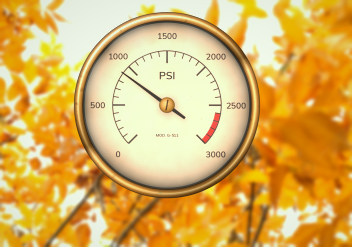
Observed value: 900 psi
